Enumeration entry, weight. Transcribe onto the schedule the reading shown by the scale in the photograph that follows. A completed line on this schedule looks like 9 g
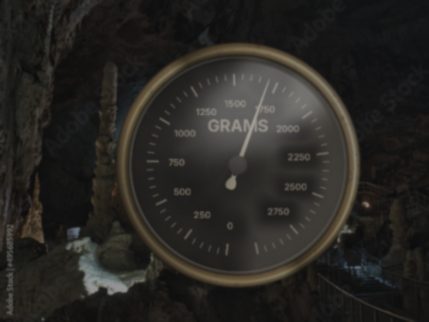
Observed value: 1700 g
